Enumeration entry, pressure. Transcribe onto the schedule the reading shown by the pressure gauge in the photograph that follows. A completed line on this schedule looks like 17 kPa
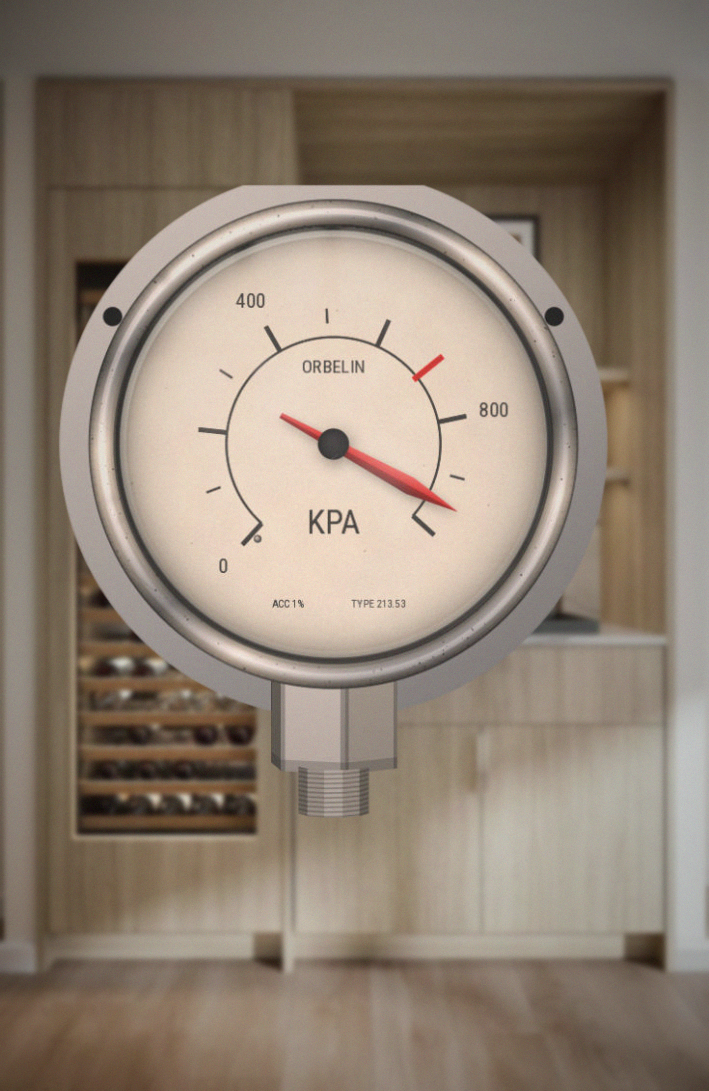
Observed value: 950 kPa
